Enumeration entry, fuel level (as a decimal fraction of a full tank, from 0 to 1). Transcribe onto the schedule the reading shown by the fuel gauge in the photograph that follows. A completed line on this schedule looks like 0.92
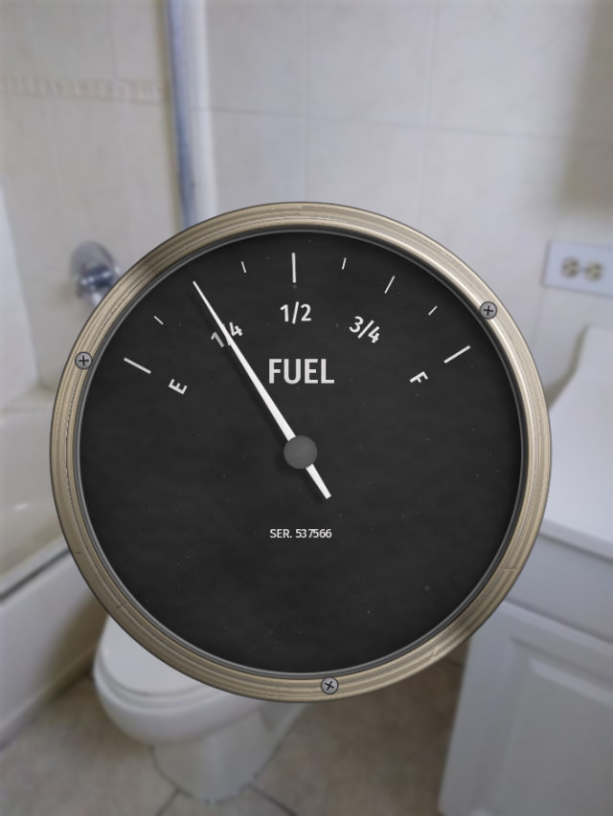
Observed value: 0.25
